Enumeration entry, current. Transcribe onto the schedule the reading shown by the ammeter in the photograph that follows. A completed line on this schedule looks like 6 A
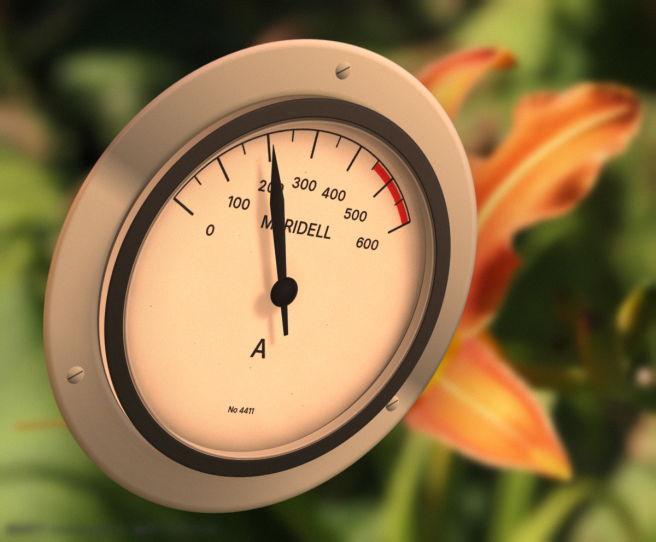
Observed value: 200 A
